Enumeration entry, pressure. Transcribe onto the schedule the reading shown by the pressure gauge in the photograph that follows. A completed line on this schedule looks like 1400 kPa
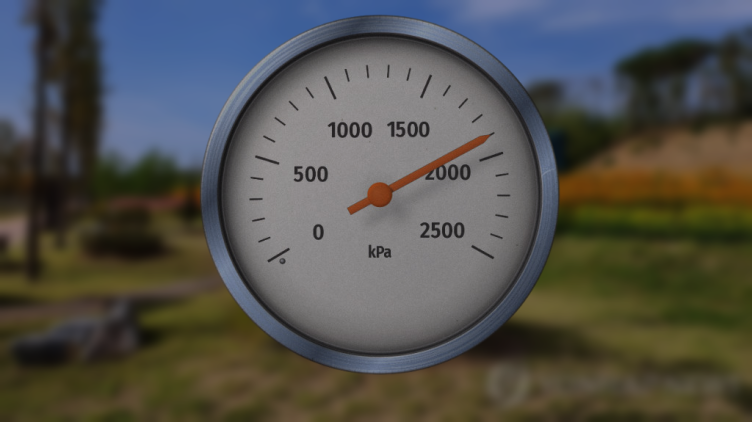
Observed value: 1900 kPa
